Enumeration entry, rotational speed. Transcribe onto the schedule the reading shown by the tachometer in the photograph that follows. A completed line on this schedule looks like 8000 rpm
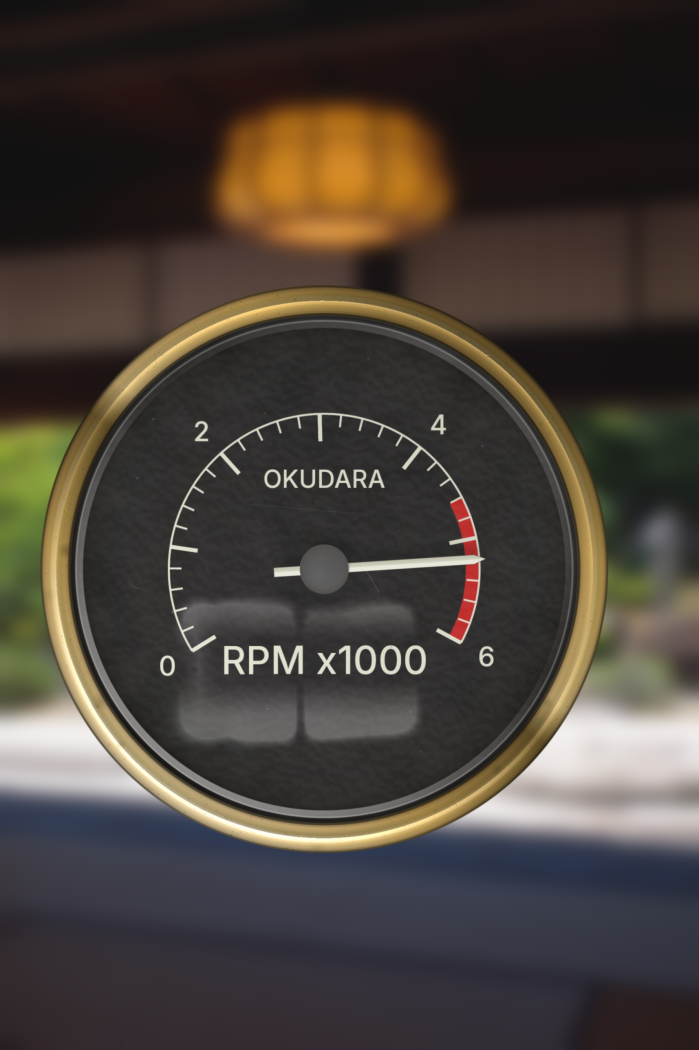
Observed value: 5200 rpm
